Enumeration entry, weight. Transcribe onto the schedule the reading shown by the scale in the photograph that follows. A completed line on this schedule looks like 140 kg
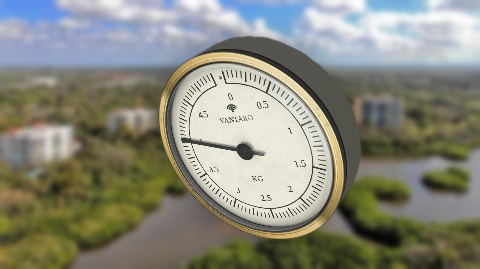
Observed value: 4 kg
